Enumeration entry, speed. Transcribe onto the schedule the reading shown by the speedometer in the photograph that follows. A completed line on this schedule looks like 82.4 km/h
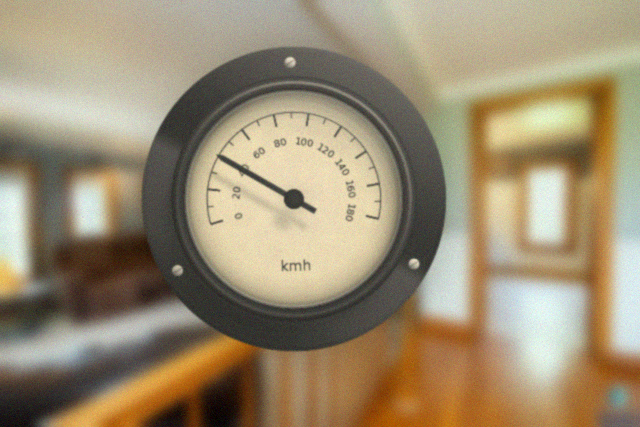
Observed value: 40 km/h
